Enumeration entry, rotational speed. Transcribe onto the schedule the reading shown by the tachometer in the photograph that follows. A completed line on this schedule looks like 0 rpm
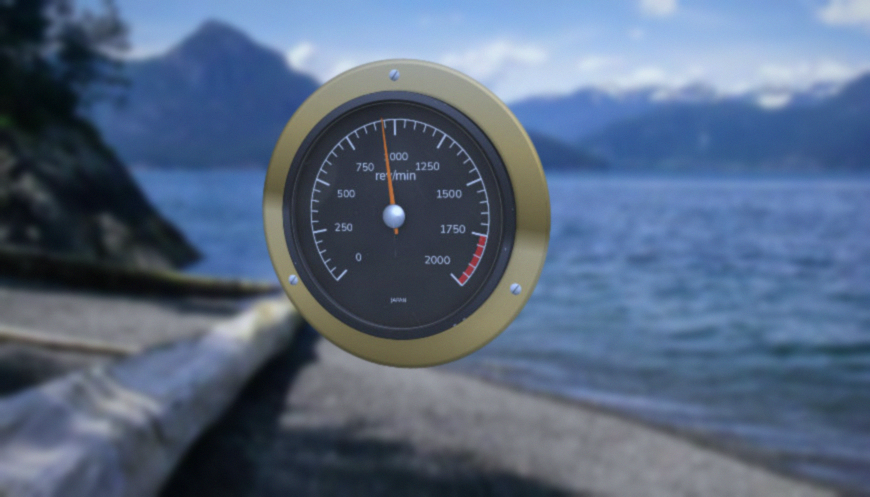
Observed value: 950 rpm
